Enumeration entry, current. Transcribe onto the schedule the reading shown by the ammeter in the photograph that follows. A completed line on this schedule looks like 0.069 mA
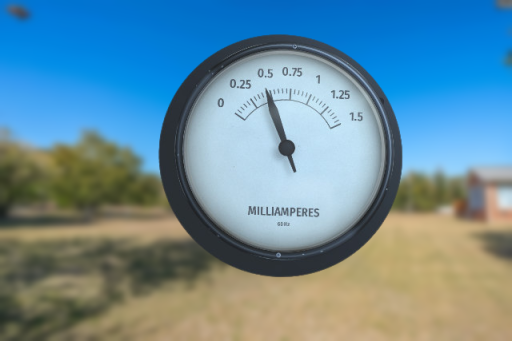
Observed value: 0.45 mA
